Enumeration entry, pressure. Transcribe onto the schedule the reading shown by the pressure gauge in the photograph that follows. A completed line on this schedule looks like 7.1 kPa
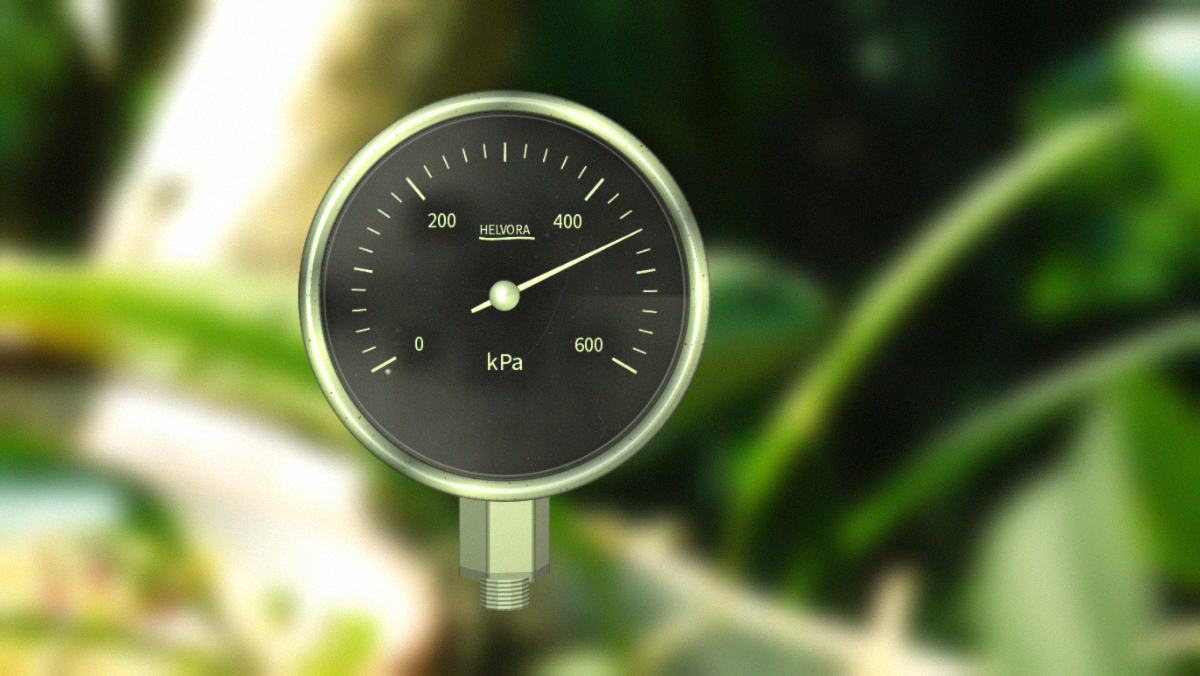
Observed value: 460 kPa
